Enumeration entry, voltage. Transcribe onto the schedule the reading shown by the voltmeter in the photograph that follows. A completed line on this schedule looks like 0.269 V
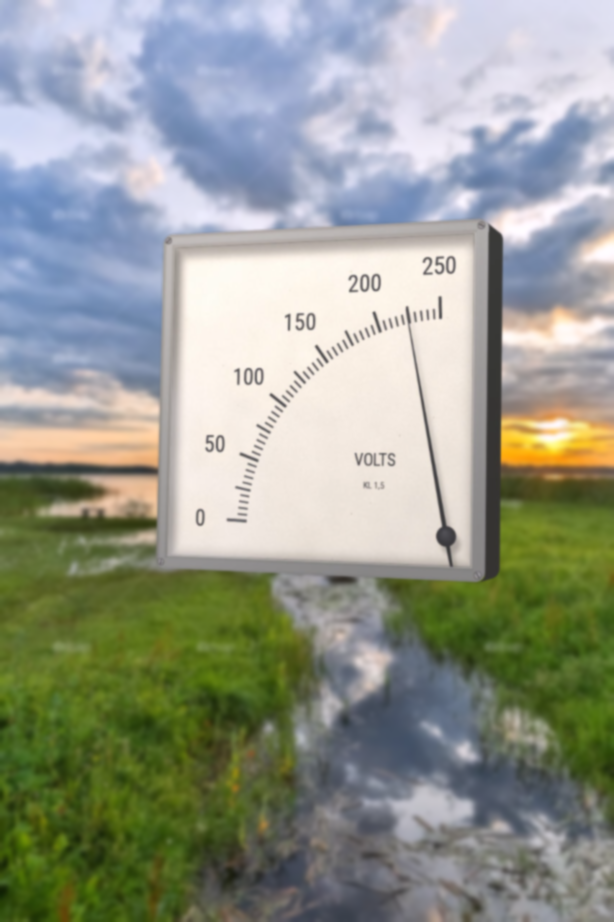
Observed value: 225 V
